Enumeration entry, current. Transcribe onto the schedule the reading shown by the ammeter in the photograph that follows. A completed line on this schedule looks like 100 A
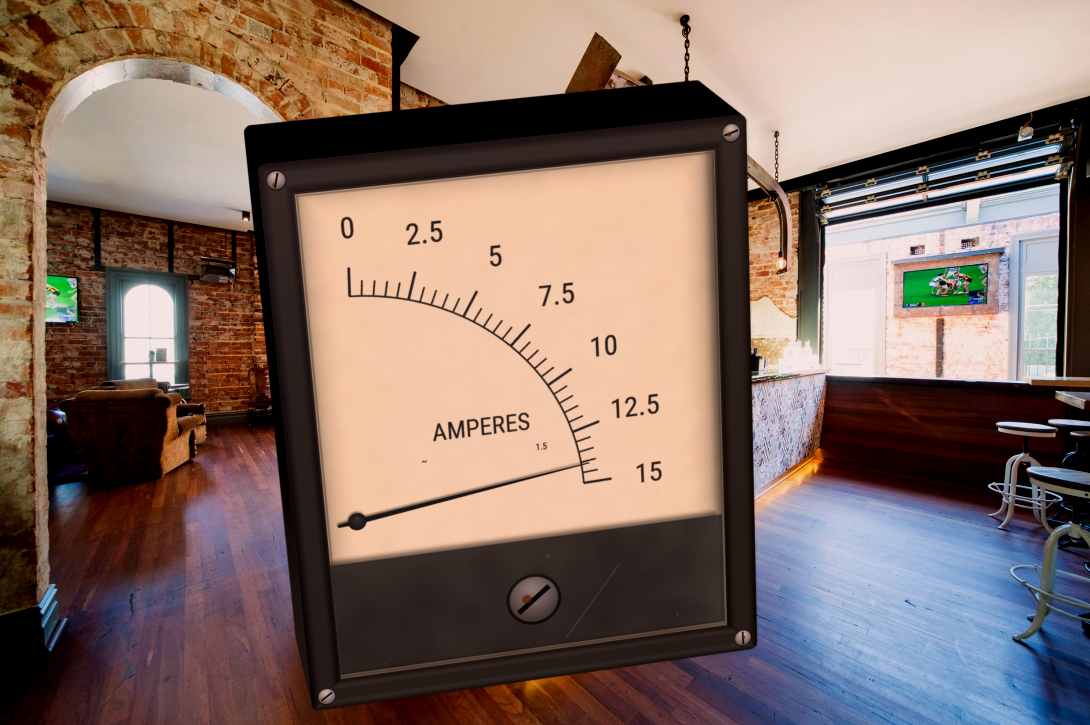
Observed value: 14 A
